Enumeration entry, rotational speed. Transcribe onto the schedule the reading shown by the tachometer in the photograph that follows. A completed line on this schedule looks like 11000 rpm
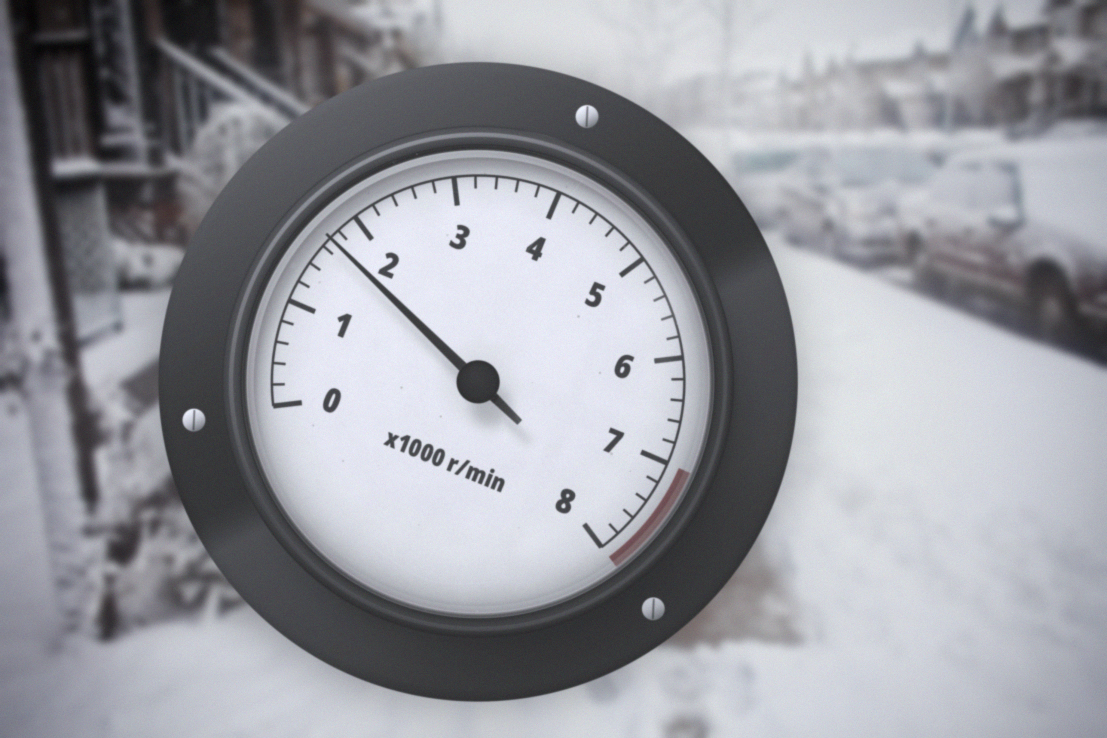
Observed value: 1700 rpm
